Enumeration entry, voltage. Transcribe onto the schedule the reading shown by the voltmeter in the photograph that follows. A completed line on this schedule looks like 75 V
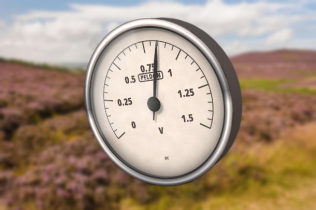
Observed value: 0.85 V
